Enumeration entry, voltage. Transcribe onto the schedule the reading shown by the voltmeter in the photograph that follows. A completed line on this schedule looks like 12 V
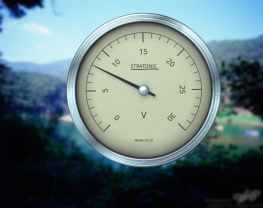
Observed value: 8 V
